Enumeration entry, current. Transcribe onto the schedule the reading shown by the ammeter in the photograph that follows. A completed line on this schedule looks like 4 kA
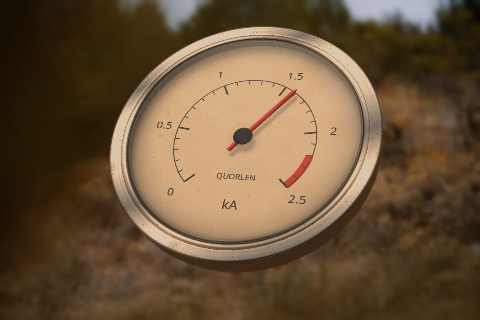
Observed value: 1.6 kA
